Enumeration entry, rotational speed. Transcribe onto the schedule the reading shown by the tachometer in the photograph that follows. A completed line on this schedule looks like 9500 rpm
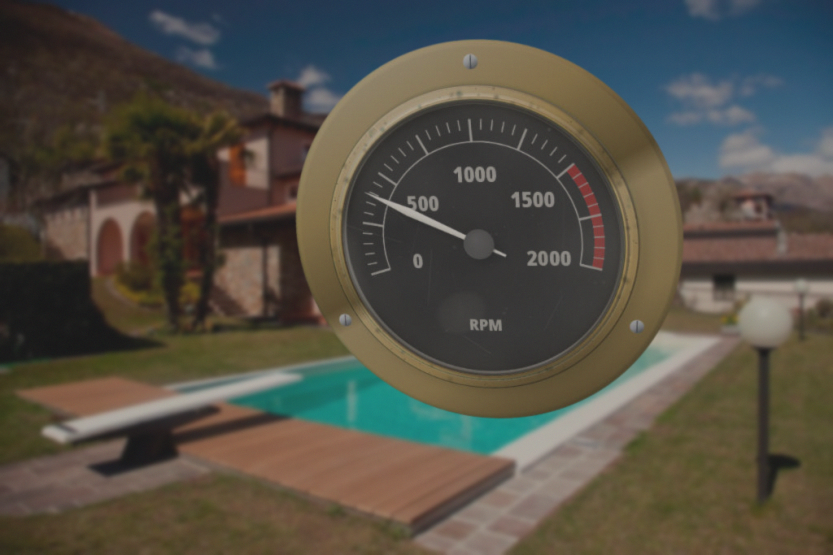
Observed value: 400 rpm
